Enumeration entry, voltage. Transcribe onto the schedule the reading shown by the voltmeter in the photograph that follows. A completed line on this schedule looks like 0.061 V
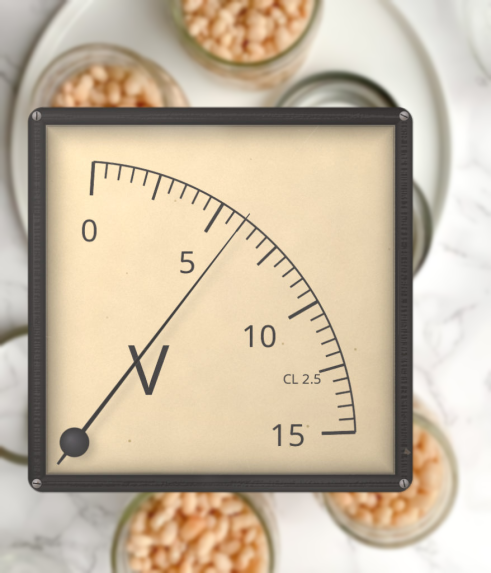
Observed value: 6 V
